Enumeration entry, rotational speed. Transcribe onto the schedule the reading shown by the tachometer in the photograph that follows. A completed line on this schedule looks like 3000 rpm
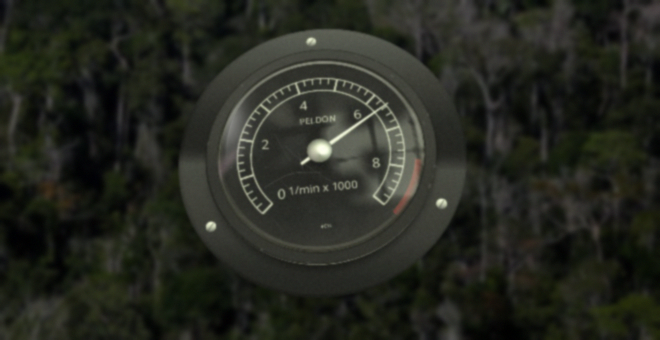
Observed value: 6400 rpm
